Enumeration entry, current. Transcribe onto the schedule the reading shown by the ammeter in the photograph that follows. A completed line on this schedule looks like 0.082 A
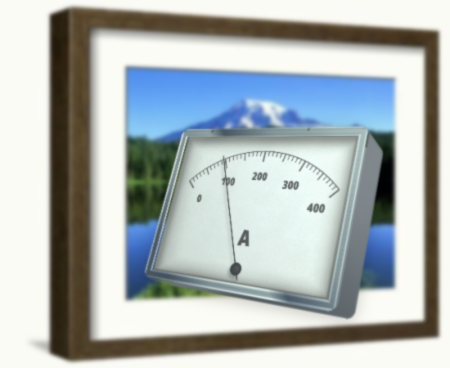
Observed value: 100 A
